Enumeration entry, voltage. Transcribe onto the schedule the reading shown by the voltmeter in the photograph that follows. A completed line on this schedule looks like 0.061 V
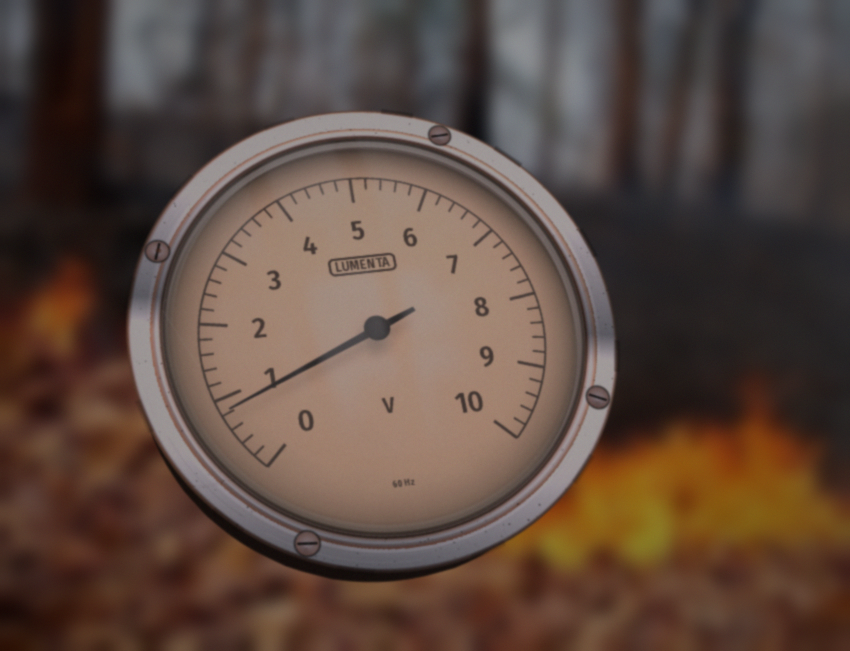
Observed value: 0.8 V
